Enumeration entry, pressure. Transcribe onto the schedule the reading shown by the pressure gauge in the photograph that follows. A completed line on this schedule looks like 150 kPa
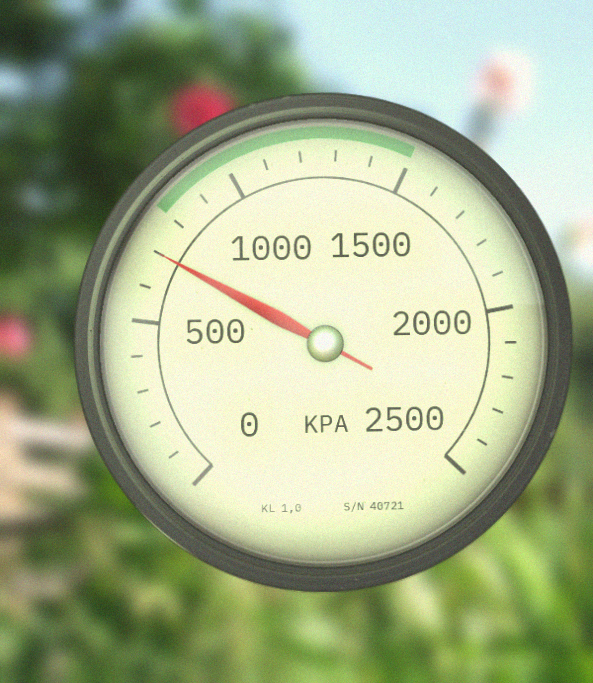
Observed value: 700 kPa
